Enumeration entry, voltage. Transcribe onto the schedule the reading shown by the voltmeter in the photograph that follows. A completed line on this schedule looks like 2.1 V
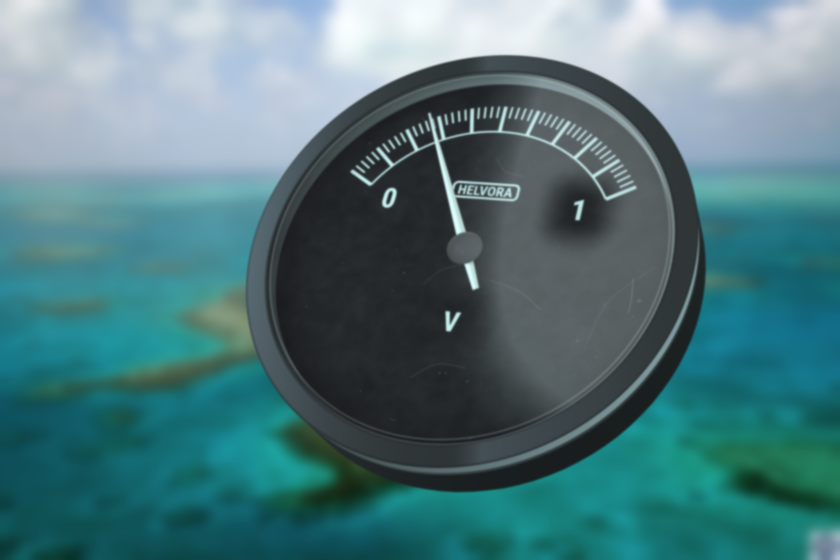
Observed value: 0.28 V
